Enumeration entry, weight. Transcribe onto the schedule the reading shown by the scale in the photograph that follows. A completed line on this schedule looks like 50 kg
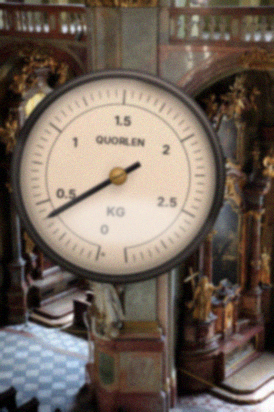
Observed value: 0.4 kg
